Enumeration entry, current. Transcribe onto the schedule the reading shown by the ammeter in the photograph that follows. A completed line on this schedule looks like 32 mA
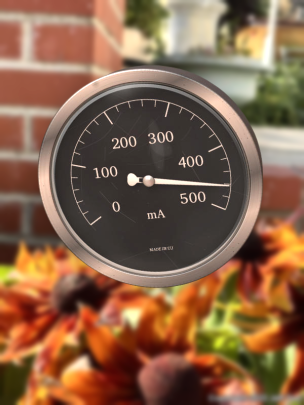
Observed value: 460 mA
